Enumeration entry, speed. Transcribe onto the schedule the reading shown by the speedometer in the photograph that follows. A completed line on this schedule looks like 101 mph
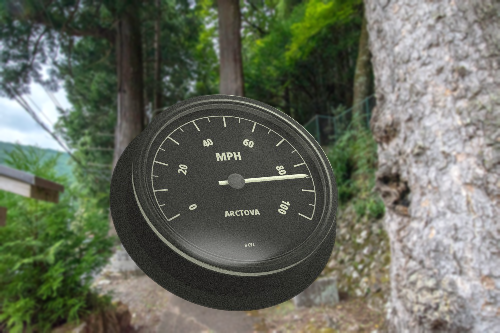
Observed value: 85 mph
